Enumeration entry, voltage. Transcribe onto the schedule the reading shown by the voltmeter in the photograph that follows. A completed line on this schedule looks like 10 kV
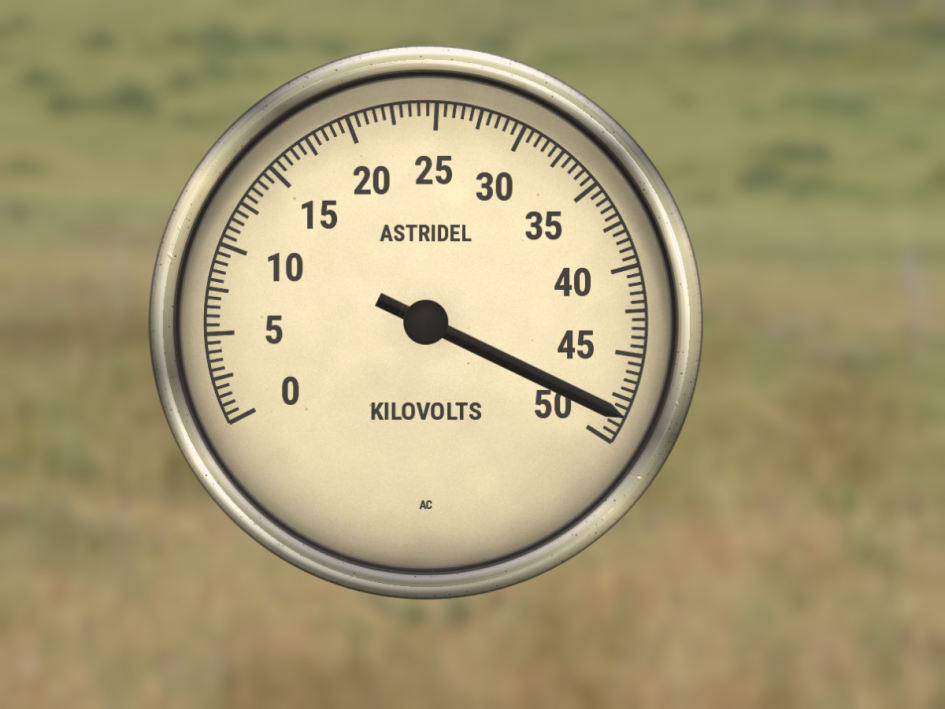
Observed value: 48.5 kV
